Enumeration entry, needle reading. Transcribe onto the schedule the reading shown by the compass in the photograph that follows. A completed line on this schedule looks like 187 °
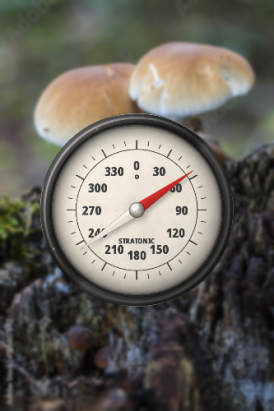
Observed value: 55 °
